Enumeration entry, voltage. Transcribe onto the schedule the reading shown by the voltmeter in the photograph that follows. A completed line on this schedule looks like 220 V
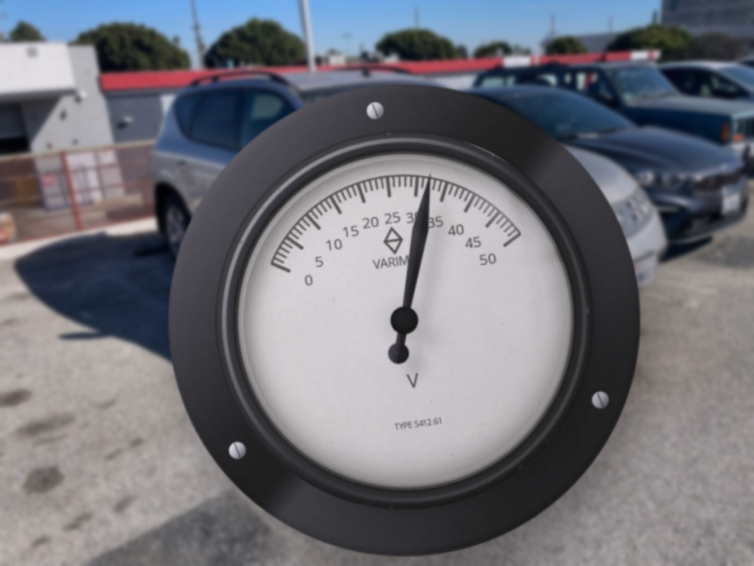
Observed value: 32 V
